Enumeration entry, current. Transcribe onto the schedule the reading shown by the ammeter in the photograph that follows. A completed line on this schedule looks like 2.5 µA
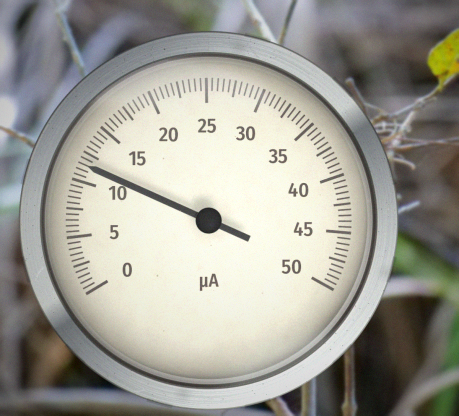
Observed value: 11.5 µA
